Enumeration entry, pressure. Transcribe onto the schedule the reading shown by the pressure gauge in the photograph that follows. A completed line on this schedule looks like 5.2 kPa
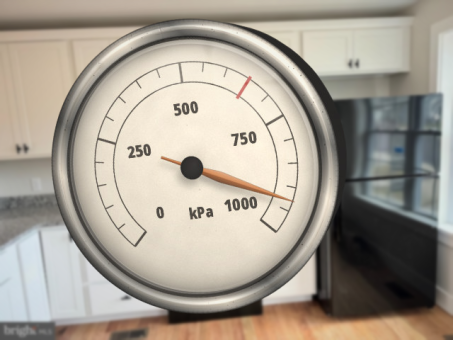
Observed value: 925 kPa
